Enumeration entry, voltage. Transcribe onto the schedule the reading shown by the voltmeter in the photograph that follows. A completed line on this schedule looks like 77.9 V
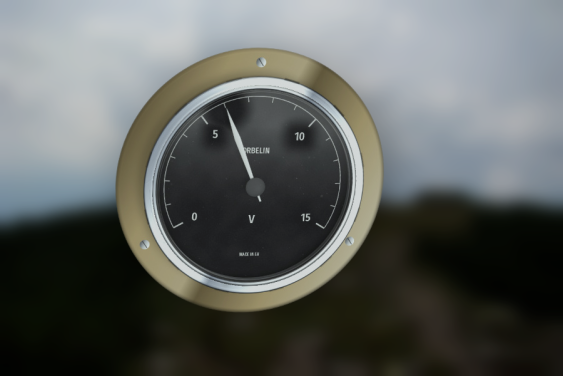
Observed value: 6 V
